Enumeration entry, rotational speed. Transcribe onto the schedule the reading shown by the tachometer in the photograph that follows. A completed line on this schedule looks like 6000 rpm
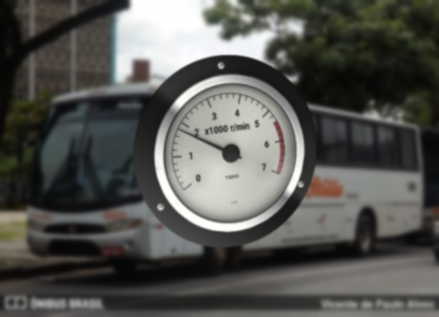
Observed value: 1800 rpm
